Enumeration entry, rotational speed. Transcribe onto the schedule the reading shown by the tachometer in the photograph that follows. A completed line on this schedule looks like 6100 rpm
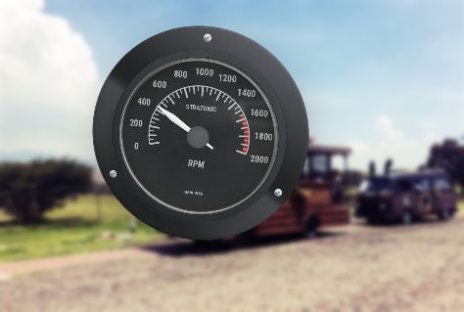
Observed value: 450 rpm
